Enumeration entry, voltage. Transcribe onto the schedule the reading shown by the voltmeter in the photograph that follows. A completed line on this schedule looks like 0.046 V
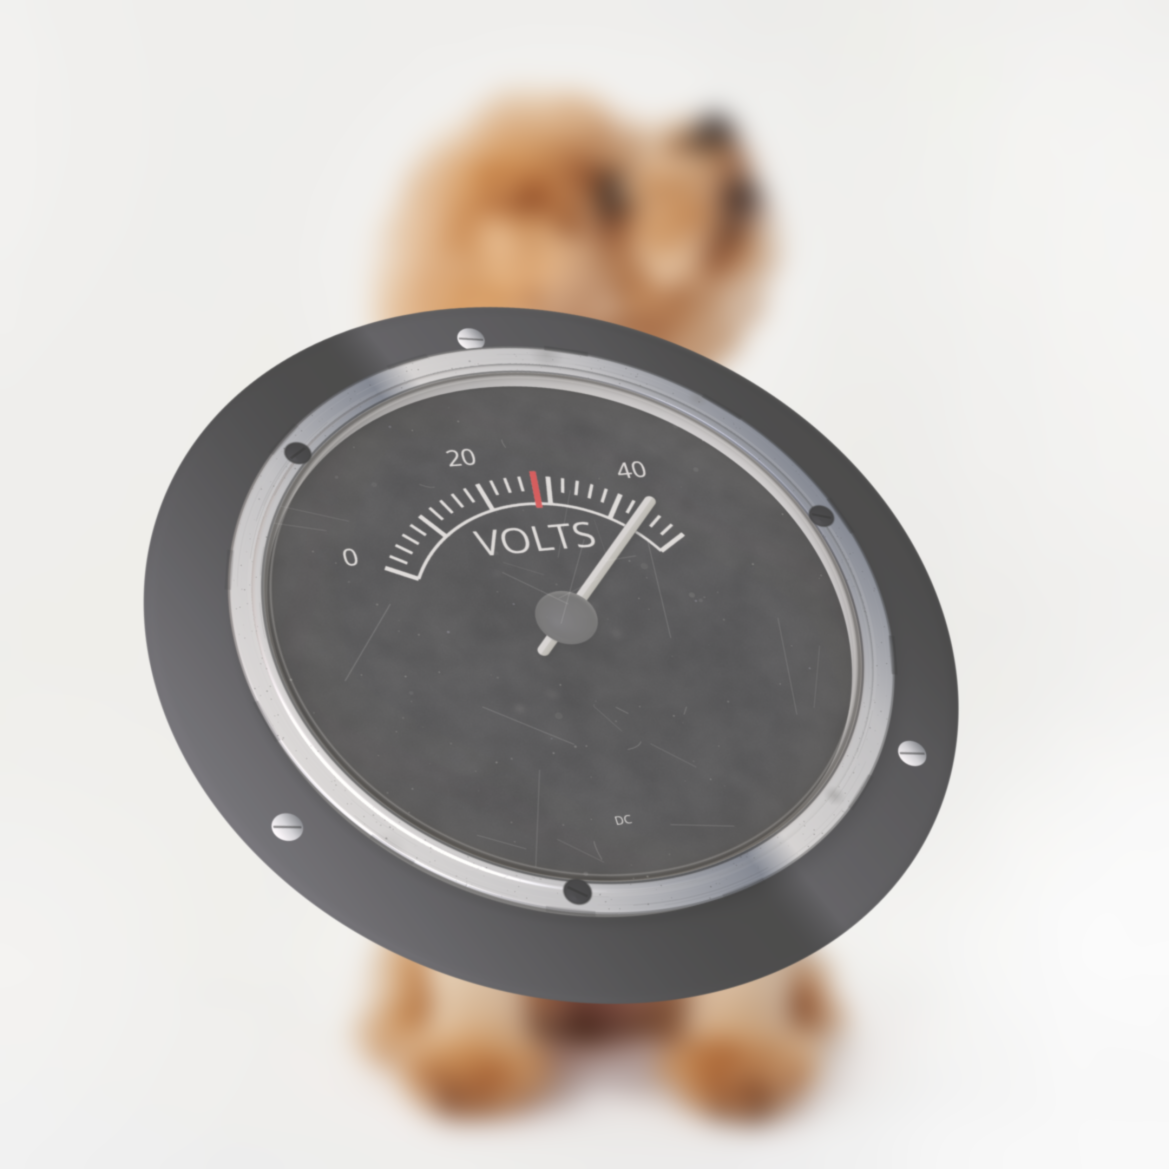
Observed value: 44 V
